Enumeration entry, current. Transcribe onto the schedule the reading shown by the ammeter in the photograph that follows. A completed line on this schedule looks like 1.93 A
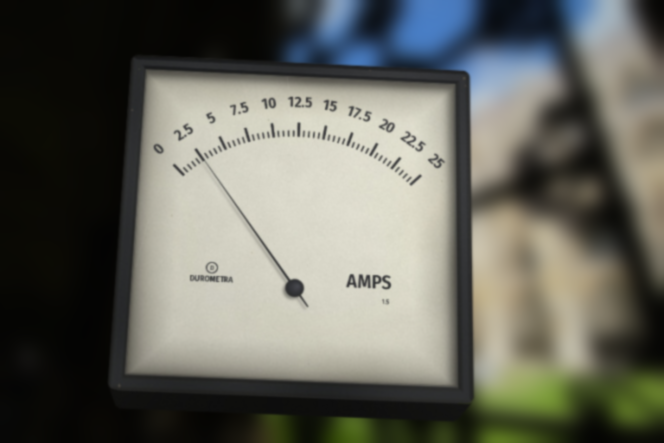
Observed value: 2.5 A
